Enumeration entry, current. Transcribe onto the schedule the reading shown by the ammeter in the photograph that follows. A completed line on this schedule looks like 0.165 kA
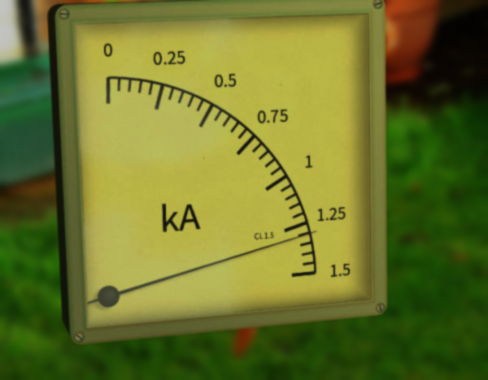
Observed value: 1.3 kA
